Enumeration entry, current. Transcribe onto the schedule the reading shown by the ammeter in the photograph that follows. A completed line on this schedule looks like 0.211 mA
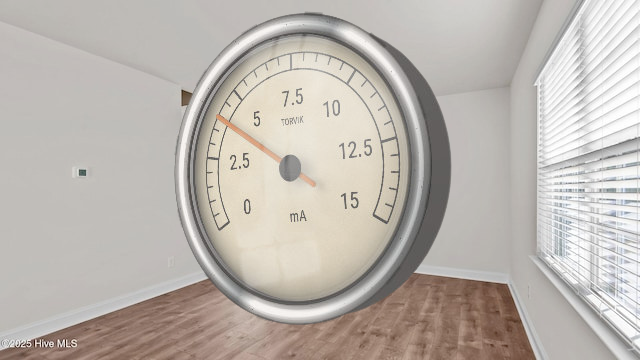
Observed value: 4 mA
